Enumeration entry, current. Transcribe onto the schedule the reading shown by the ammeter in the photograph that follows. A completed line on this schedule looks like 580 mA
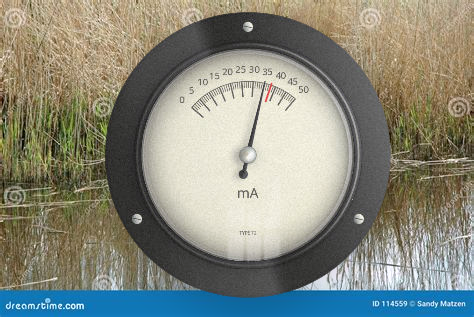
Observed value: 35 mA
